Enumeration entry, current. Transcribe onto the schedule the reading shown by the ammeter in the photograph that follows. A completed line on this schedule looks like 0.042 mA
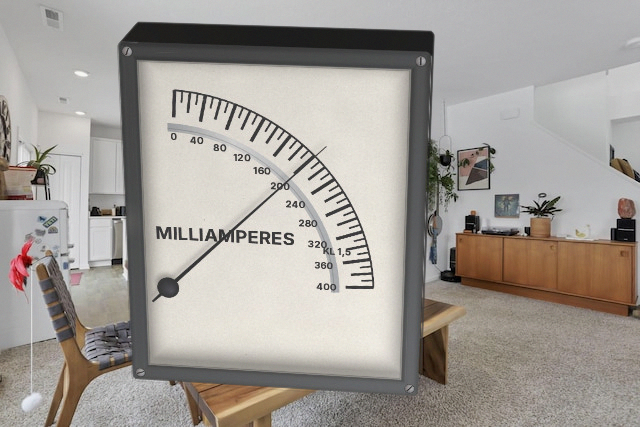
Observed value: 200 mA
